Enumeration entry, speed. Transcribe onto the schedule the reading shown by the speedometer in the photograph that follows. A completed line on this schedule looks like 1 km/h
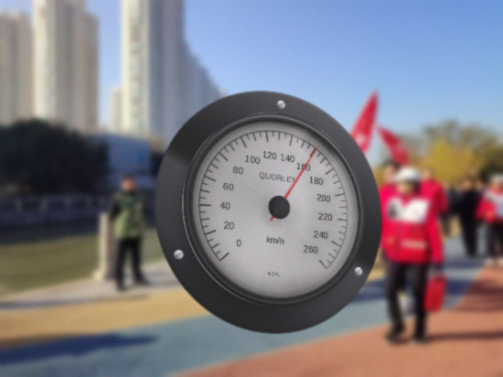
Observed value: 160 km/h
